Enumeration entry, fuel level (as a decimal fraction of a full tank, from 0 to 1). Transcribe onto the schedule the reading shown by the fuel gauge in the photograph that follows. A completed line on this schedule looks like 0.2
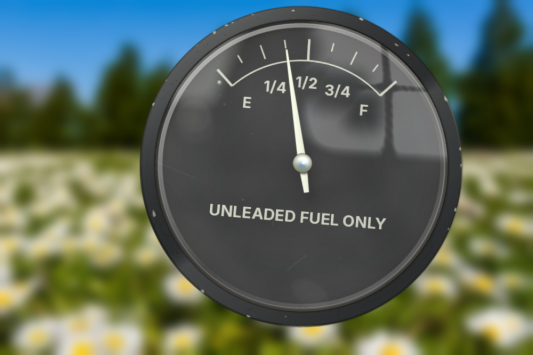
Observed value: 0.375
